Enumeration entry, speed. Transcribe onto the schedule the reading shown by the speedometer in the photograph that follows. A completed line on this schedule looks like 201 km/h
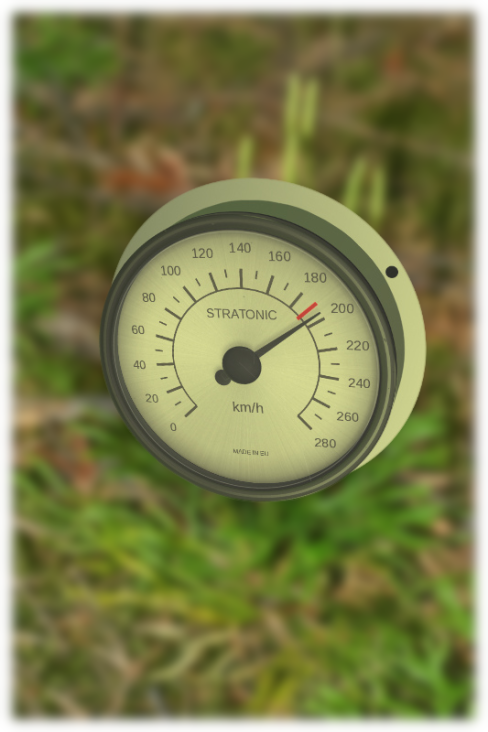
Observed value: 195 km/h
